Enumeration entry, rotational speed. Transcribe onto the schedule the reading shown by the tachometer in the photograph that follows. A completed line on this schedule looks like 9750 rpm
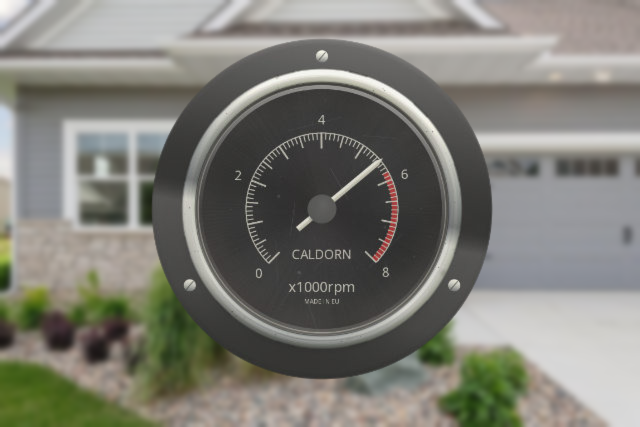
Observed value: 5500 rpm
